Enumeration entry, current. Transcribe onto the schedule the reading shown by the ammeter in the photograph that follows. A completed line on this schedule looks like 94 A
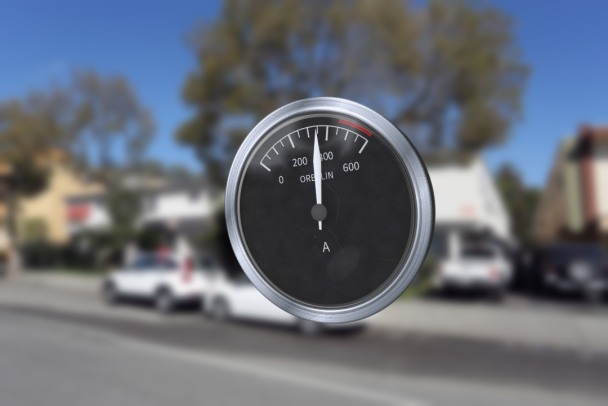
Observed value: 350 A
